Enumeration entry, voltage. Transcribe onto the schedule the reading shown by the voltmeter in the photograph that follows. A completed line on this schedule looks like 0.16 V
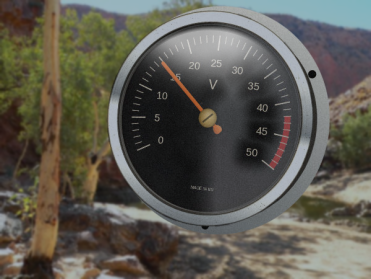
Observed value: 15 V
